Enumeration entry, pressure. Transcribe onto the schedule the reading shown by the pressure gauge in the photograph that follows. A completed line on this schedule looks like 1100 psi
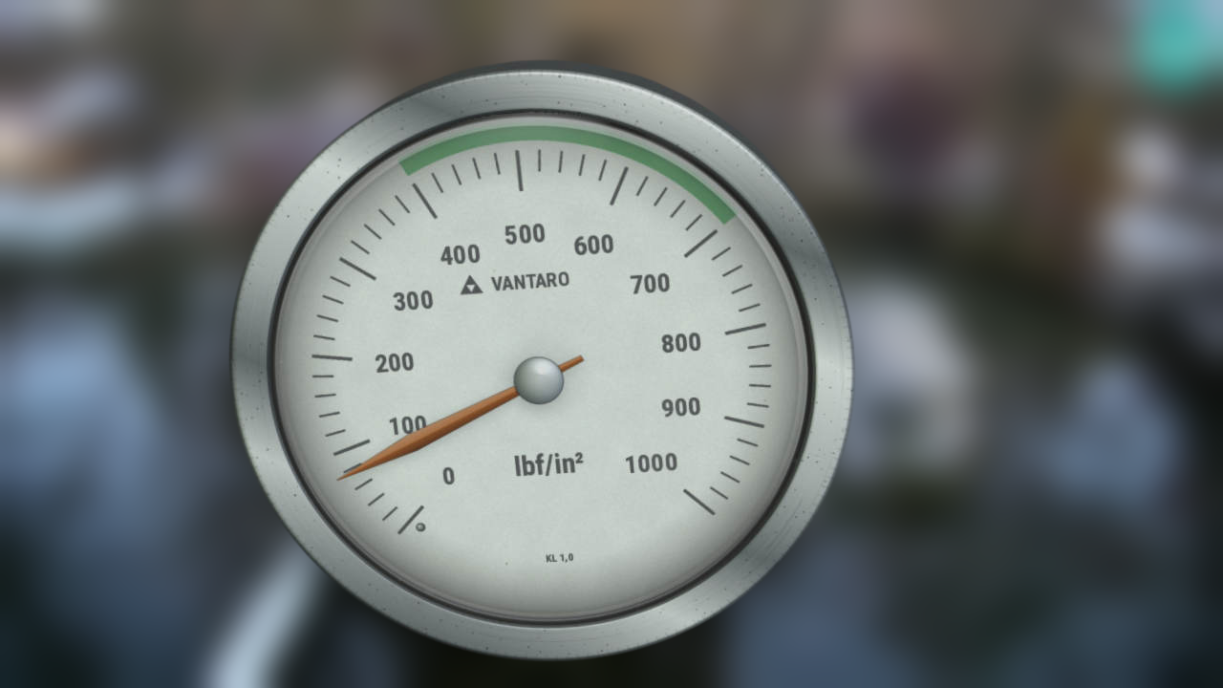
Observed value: 80 psi
